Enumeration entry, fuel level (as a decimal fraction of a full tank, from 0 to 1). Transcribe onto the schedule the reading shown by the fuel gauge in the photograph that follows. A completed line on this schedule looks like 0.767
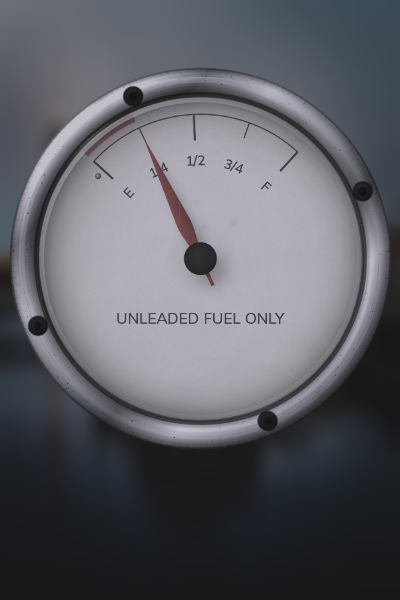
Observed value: 0.25
